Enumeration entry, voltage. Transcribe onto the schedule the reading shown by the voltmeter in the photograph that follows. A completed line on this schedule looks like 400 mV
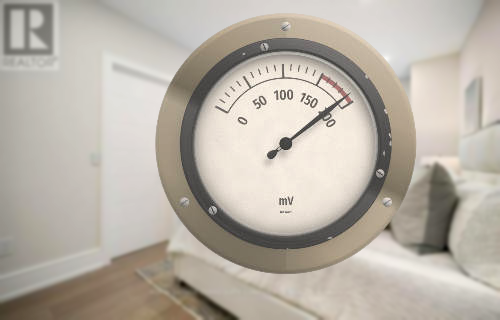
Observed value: 190 mV
